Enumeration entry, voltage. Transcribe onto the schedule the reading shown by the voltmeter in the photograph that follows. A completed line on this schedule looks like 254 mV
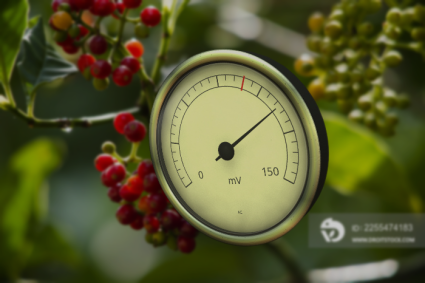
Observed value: 112.5 mV
